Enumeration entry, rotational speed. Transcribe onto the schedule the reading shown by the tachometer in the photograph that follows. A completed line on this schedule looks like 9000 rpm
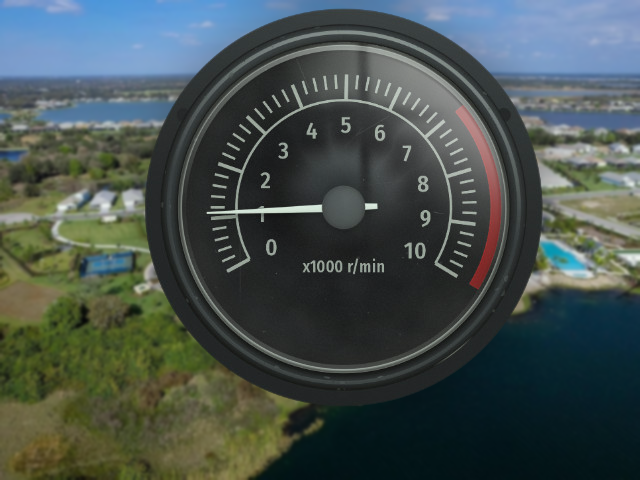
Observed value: 1100 rpm
